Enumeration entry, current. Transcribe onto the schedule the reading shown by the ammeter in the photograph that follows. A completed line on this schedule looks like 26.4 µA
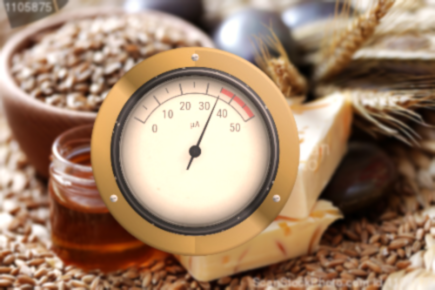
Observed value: 35 µA
